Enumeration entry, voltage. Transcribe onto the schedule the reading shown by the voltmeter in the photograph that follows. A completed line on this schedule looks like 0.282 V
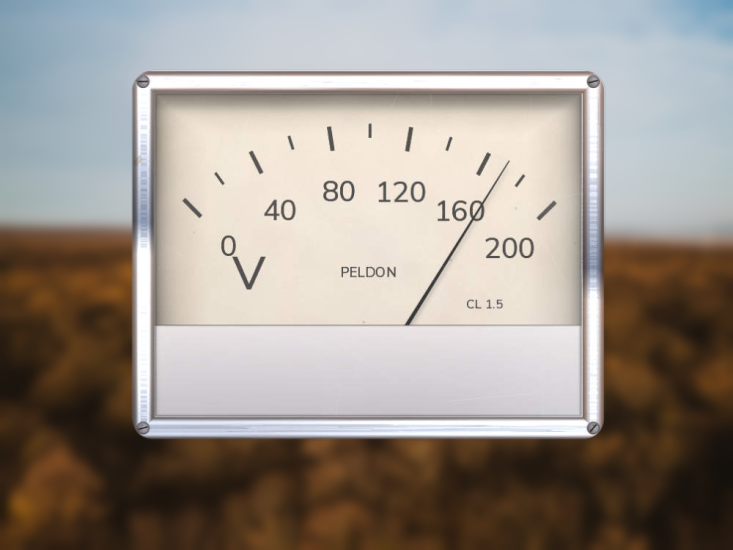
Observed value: 170 V
